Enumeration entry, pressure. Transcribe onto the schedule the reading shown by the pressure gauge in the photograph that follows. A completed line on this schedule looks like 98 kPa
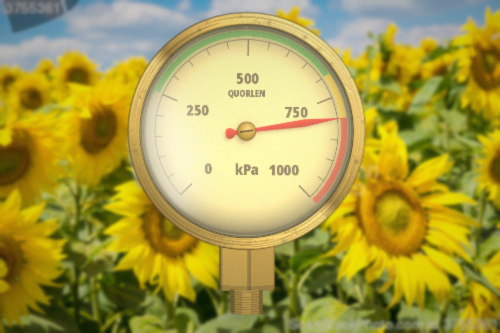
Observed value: 800 kPa
